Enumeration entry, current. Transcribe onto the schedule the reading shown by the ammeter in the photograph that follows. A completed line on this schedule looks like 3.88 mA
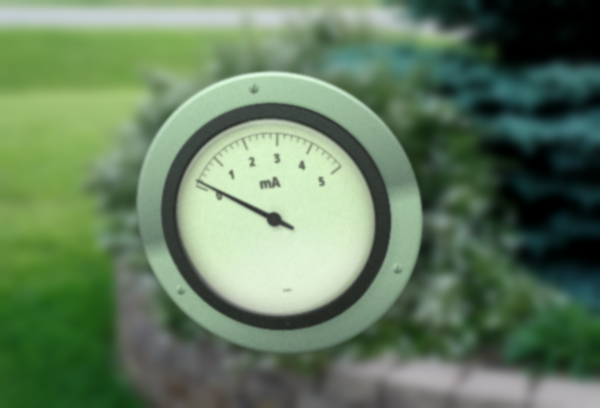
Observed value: 0.2 mA
